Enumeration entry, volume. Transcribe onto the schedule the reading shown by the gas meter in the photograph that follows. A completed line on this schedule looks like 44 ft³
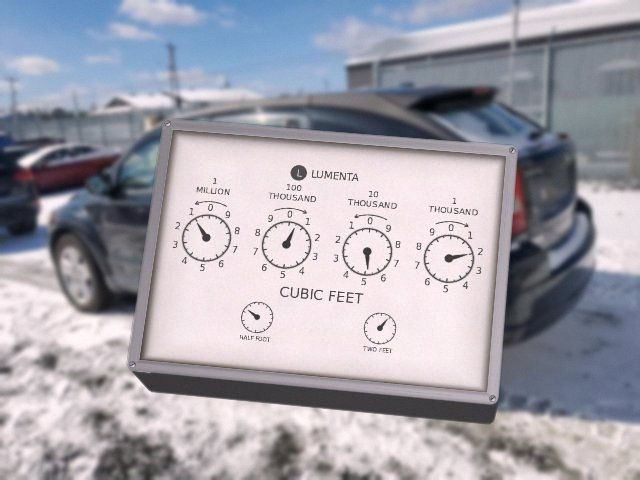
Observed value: 105200 ft³
